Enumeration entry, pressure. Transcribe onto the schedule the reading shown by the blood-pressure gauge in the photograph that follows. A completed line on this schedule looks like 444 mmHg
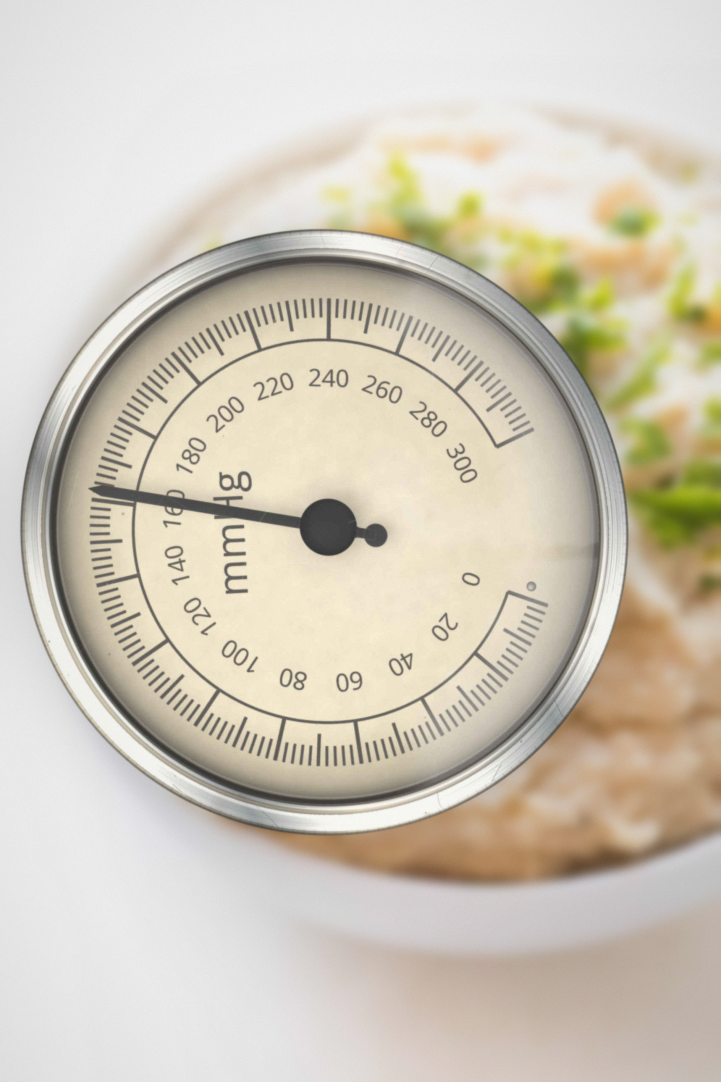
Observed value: 162 mmHg
